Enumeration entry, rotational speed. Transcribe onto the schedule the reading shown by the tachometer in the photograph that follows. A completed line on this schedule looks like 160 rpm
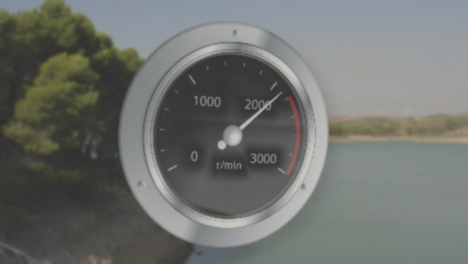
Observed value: 2100 rpm
